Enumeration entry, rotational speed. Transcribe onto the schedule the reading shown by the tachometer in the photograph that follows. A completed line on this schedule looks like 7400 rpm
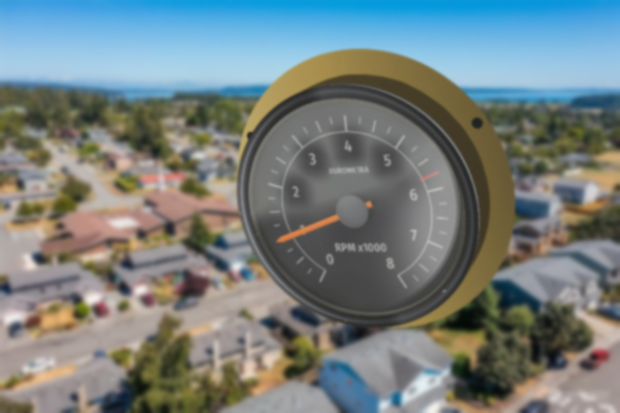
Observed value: 1000 rpm
